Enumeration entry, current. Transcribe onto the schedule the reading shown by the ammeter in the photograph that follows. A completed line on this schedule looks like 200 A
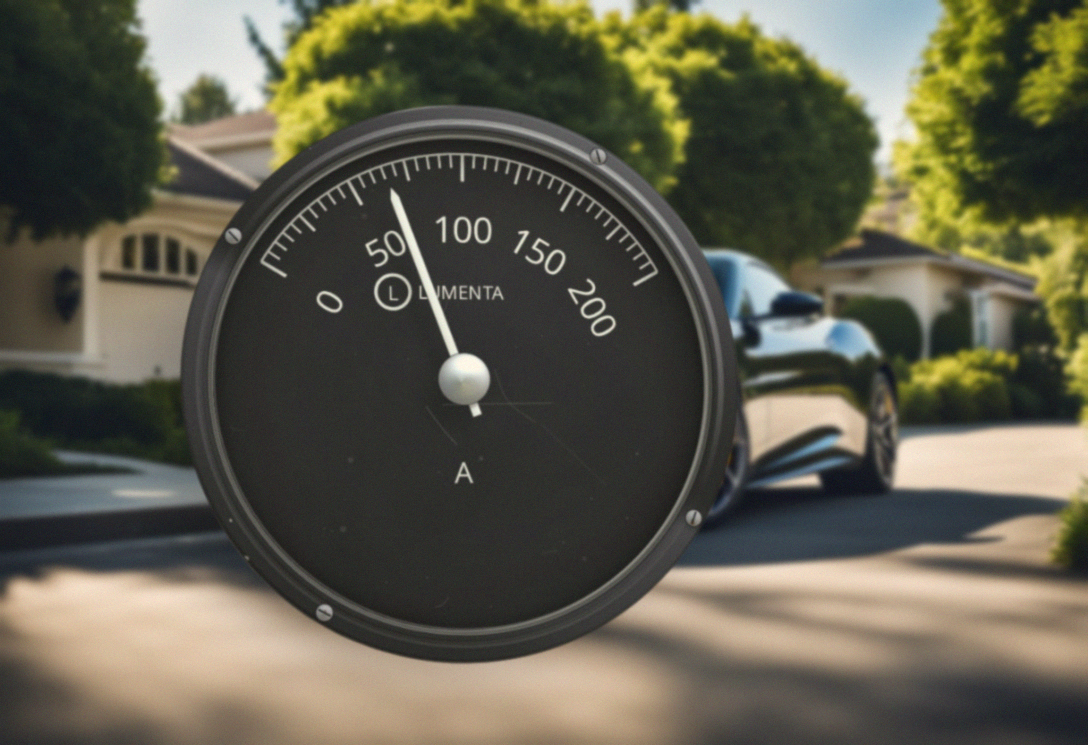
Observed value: 65 A
